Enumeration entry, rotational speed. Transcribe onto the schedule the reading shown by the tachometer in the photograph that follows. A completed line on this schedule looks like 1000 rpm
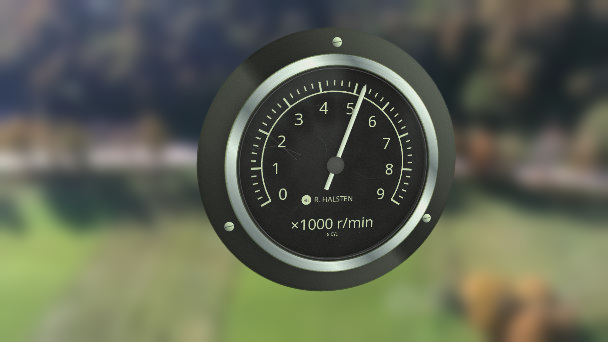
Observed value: 5200 rpm
